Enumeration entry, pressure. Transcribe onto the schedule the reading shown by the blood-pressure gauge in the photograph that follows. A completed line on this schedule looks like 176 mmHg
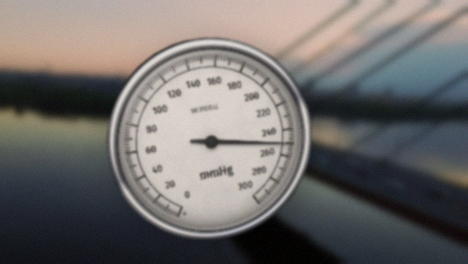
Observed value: 250 mmHg
